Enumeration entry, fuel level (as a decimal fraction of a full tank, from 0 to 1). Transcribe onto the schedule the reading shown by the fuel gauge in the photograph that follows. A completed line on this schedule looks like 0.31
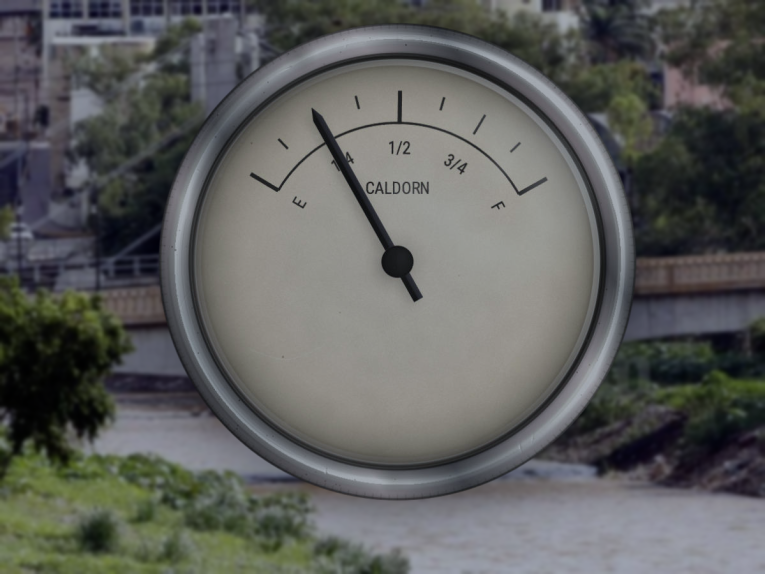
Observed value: 0.25
